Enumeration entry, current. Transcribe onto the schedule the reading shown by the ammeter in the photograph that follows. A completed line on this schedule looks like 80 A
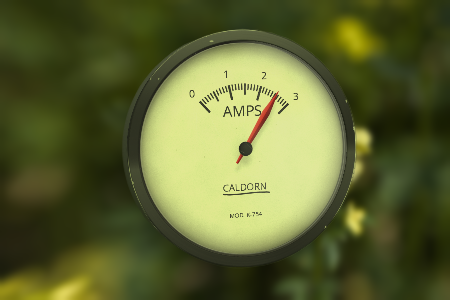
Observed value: 2.5 A
